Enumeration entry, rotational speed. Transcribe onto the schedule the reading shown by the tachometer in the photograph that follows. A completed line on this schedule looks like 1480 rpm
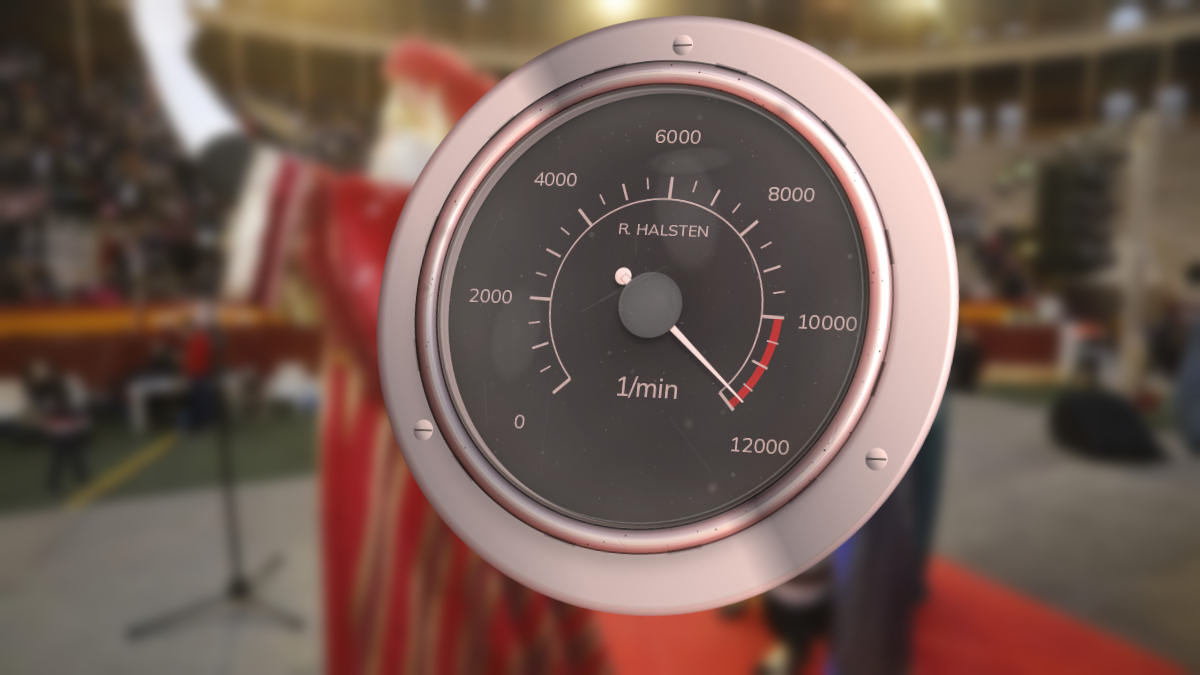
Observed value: 11750 rpm
